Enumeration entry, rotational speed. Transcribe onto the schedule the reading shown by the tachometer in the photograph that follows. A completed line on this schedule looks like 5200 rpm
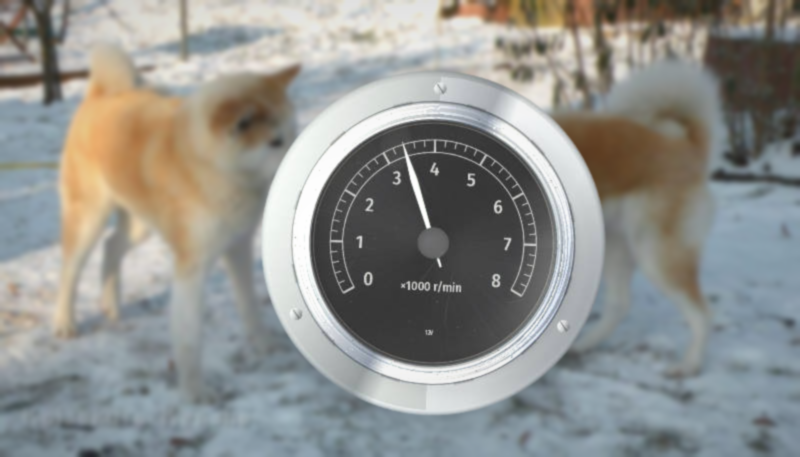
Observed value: 3400 rpm
